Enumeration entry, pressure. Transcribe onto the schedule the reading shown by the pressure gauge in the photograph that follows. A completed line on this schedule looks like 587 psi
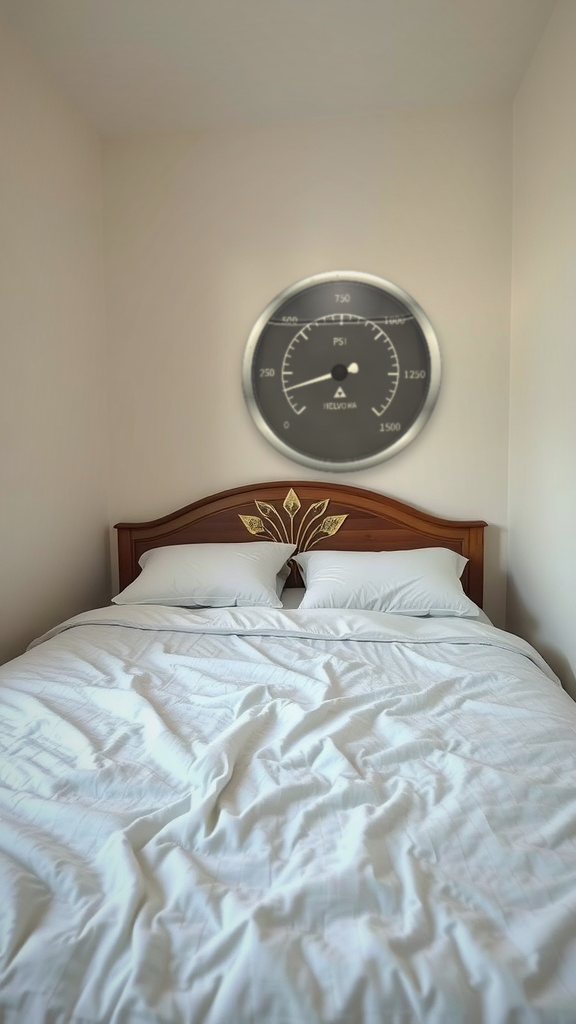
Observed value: 150 psi
